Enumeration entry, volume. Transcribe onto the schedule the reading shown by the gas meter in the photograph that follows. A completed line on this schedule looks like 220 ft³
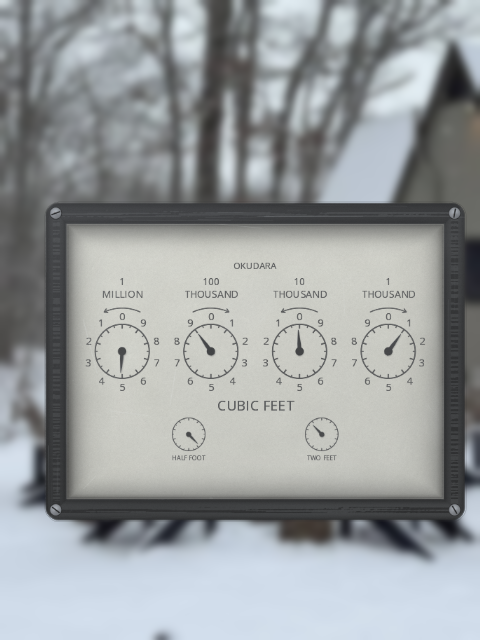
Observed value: 490100 ft³
